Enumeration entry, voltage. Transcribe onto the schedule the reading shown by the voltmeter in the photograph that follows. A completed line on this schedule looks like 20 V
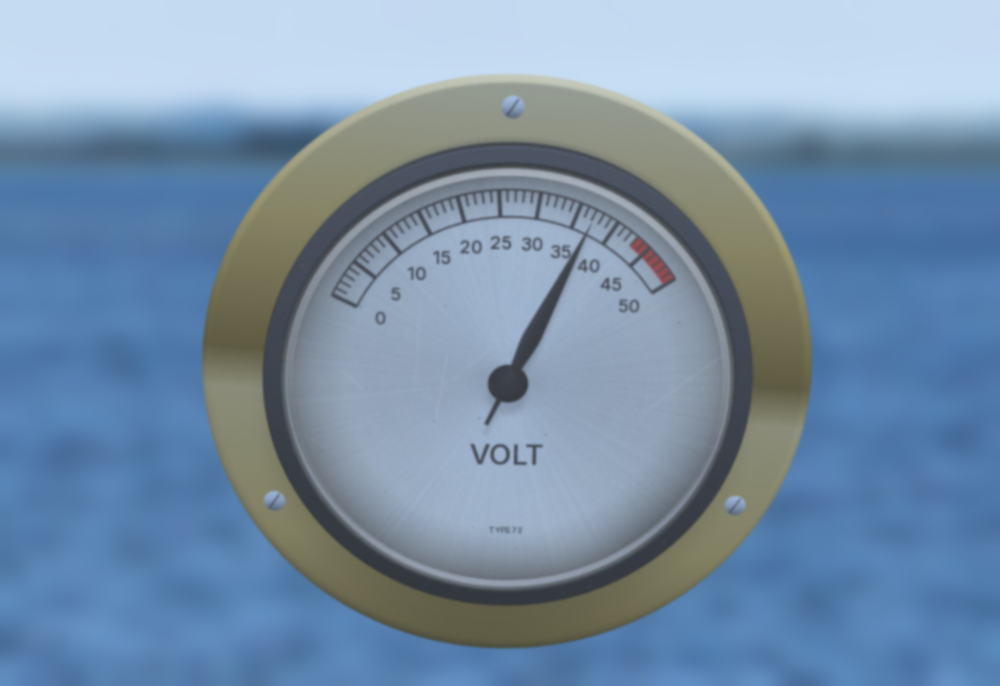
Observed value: 37 V
